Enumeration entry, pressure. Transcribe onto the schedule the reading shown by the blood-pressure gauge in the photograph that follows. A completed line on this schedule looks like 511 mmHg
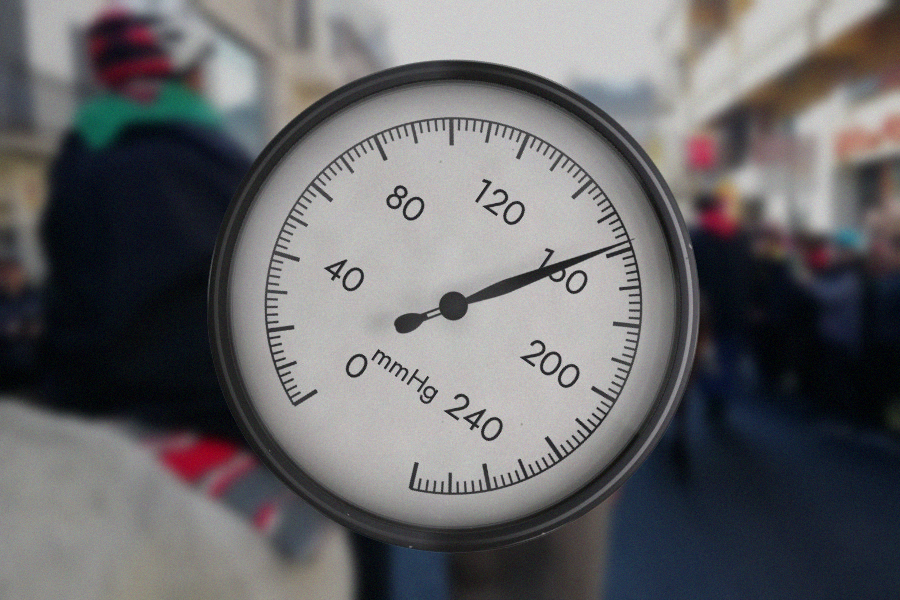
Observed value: 158 mmHg
